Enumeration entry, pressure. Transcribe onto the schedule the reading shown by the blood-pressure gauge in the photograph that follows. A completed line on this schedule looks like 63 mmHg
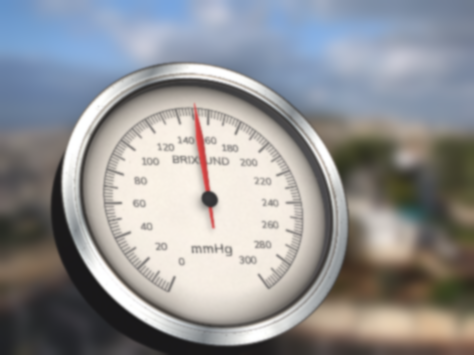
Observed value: 150 mmHg
